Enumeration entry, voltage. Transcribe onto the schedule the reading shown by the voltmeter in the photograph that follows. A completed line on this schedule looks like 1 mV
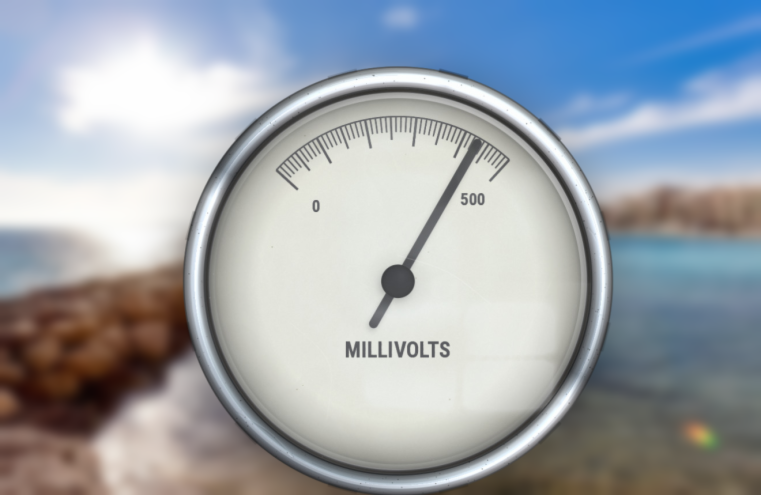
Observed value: 430 mV
